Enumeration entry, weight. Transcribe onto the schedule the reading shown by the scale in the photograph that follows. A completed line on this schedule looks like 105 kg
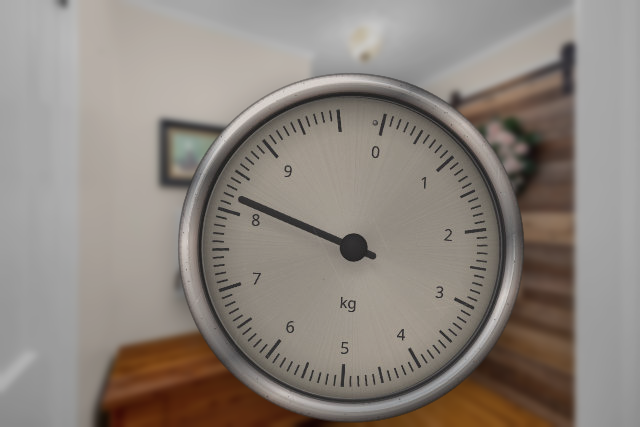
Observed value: 8.2 kg
